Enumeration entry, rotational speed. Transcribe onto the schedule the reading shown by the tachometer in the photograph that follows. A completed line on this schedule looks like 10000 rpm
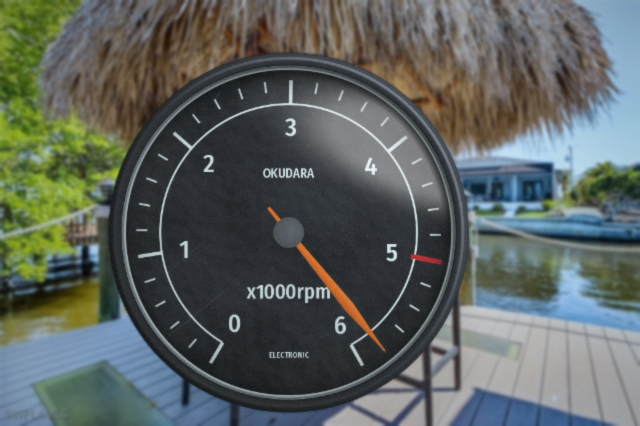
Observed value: 5800 rpm
